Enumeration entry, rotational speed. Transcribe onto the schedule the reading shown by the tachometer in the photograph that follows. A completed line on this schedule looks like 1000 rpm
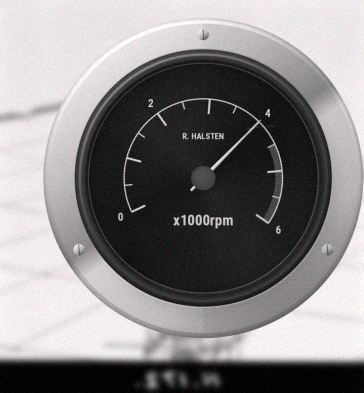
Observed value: 4000 rpm
